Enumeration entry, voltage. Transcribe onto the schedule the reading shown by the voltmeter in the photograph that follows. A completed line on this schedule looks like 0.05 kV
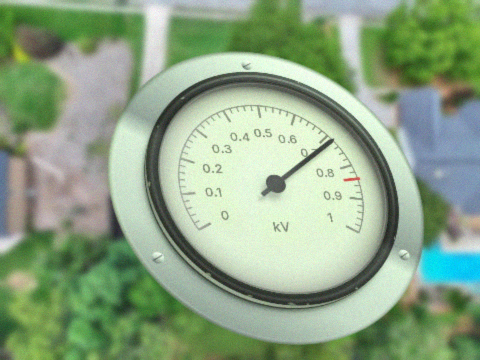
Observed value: 0.72 kV
